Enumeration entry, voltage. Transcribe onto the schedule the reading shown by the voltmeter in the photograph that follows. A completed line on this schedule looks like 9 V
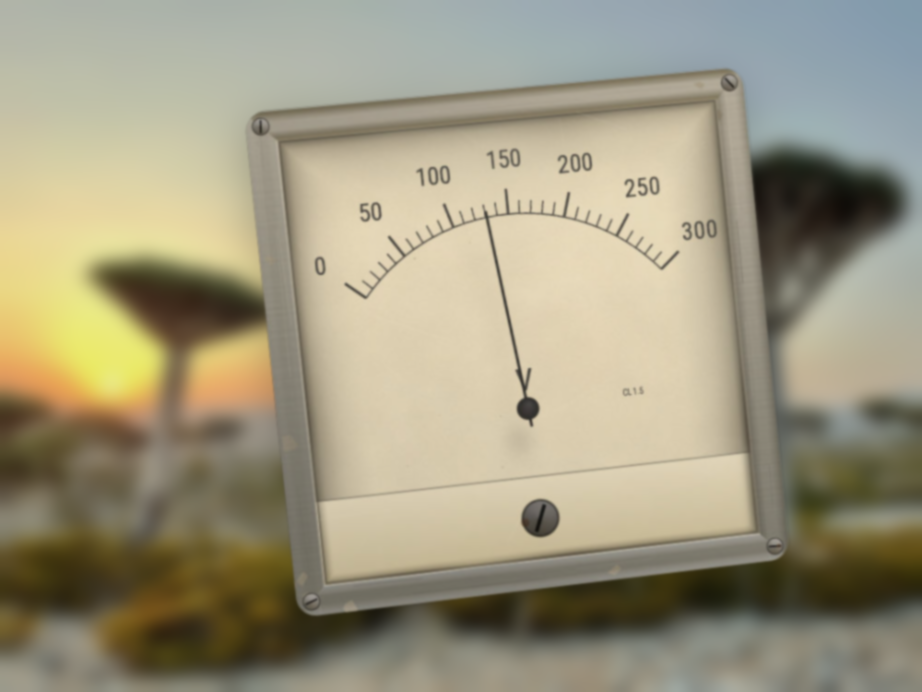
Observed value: 130 V
